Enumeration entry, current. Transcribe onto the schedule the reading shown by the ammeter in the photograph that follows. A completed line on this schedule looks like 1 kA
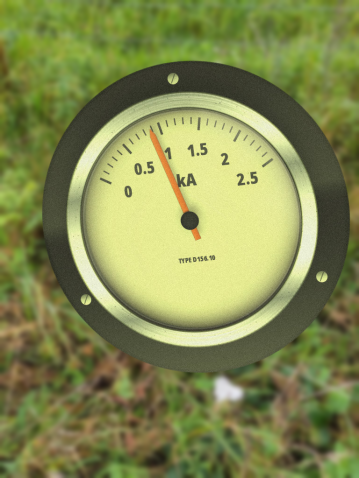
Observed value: 0.9 kA
